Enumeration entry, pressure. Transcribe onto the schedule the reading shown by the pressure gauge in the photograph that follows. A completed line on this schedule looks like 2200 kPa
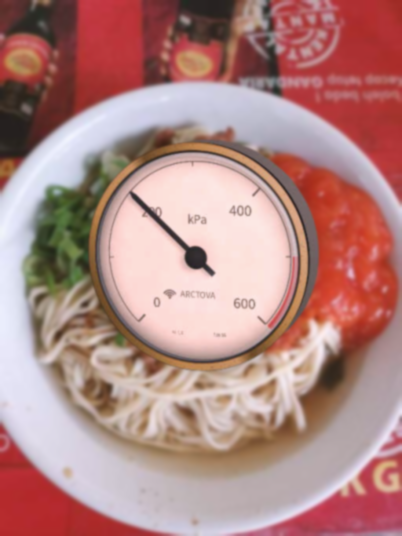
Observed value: 200 kPa
